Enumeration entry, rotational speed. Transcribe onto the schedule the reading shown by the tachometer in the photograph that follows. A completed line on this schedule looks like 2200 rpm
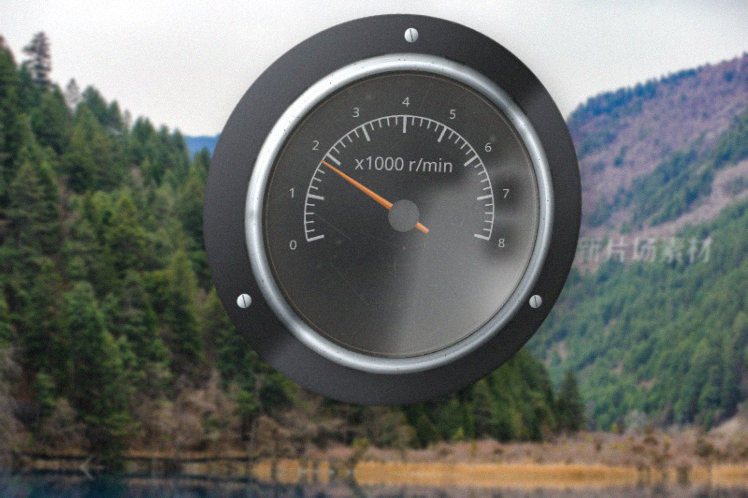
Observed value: 1800 rpm
